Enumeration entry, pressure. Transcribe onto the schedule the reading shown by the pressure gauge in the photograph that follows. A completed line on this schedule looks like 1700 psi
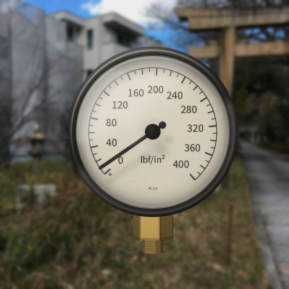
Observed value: 10 psi
